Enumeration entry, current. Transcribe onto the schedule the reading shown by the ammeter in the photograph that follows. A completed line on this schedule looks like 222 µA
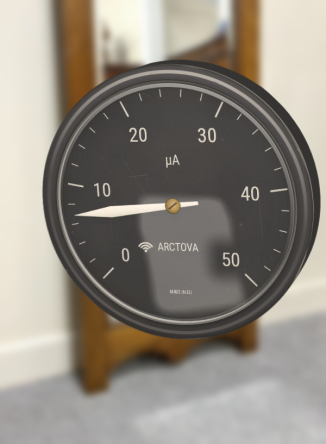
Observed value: 7 µA
